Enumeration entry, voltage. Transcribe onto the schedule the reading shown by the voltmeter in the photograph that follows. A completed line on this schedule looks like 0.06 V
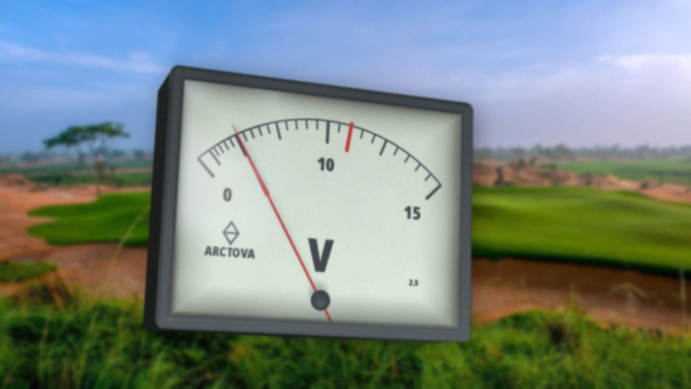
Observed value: 5 V
